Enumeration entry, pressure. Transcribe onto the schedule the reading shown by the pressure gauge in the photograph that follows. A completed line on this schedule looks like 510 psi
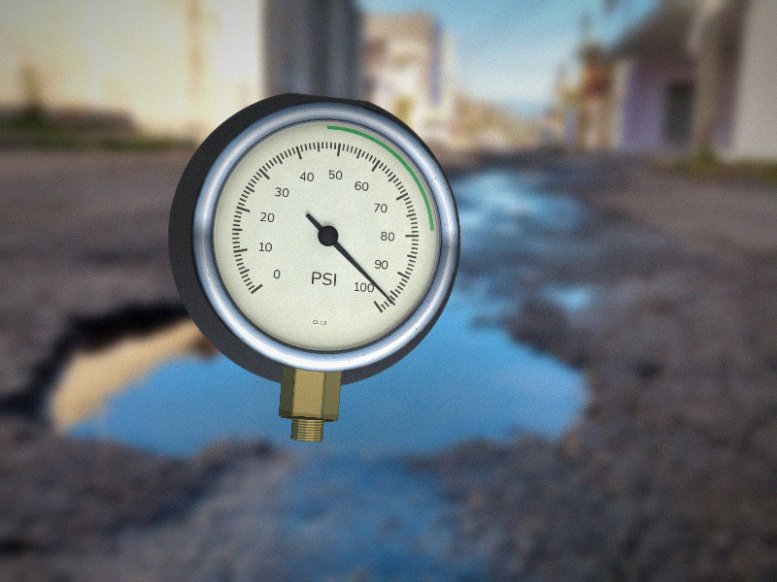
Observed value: 97 psi
